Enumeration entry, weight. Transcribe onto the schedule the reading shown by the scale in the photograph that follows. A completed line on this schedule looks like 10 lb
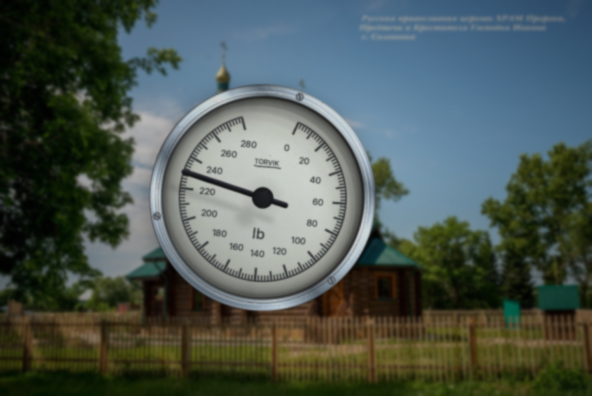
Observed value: 230 lb
